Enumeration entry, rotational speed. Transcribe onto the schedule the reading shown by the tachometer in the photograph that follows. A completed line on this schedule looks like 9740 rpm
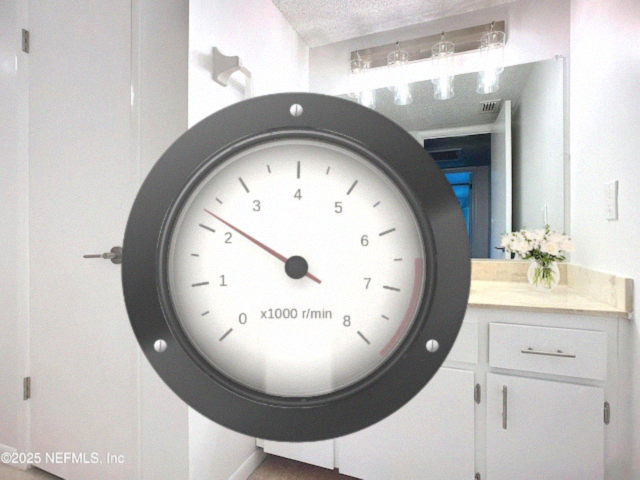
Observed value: 2250 rpm
